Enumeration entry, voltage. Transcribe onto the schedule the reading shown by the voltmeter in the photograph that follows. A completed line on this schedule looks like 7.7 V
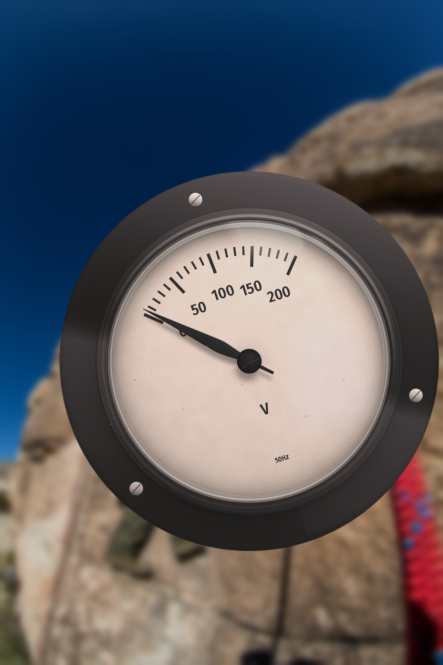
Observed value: 5 V
